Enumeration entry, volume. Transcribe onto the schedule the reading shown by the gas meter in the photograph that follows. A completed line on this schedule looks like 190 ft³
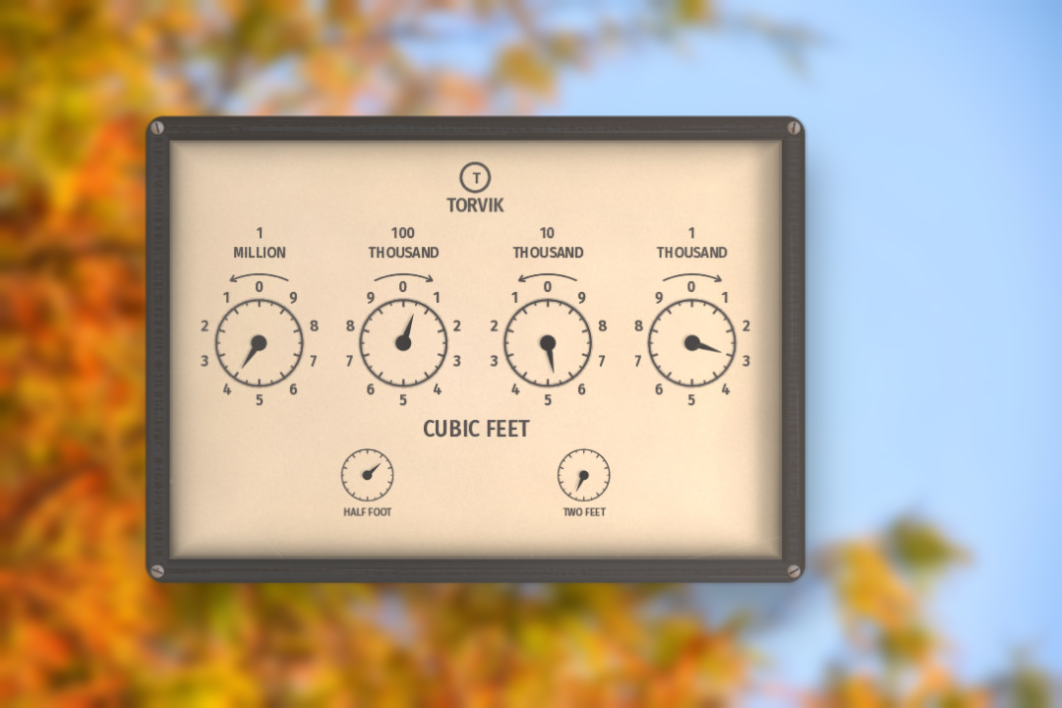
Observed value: 405300 ft³
